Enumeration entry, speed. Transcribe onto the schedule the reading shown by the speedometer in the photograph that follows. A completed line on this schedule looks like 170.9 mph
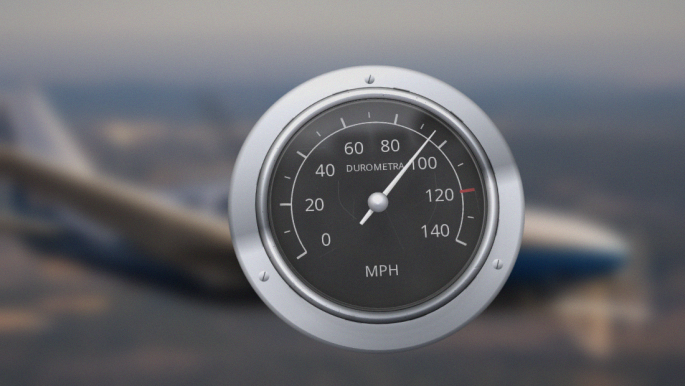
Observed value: 95 mph
